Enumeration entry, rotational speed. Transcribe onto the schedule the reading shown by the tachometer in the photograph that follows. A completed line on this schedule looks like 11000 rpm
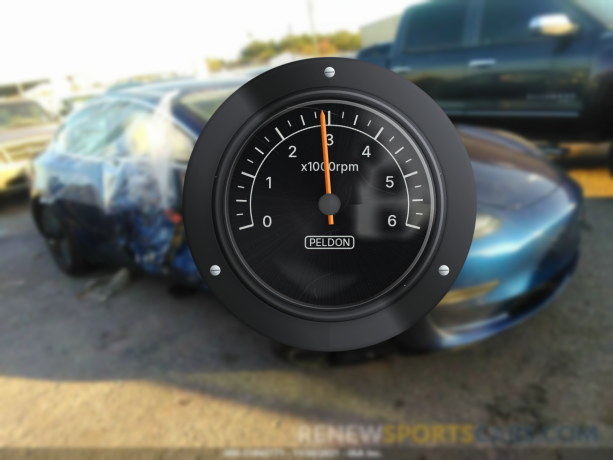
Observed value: 2875 rpm
